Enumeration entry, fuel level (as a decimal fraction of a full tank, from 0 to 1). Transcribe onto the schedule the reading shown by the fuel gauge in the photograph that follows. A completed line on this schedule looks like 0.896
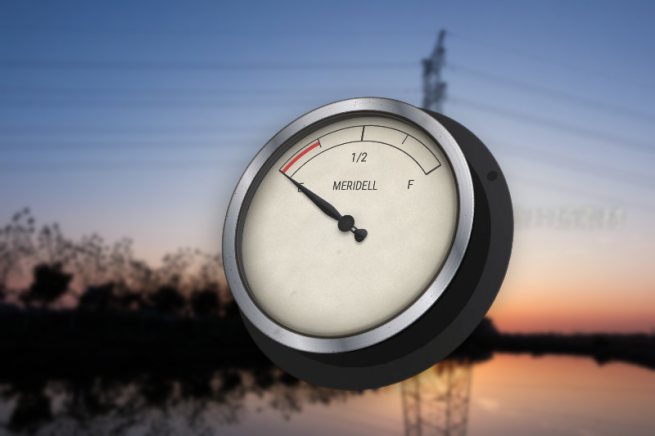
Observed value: 0
